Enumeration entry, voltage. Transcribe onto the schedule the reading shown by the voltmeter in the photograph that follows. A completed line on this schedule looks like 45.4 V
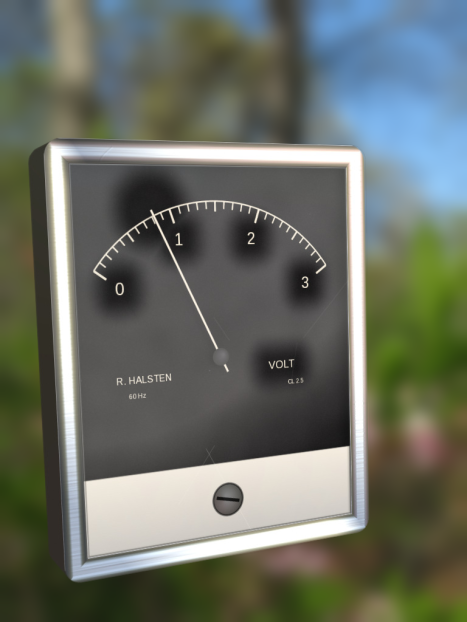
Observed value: 0.8 V
